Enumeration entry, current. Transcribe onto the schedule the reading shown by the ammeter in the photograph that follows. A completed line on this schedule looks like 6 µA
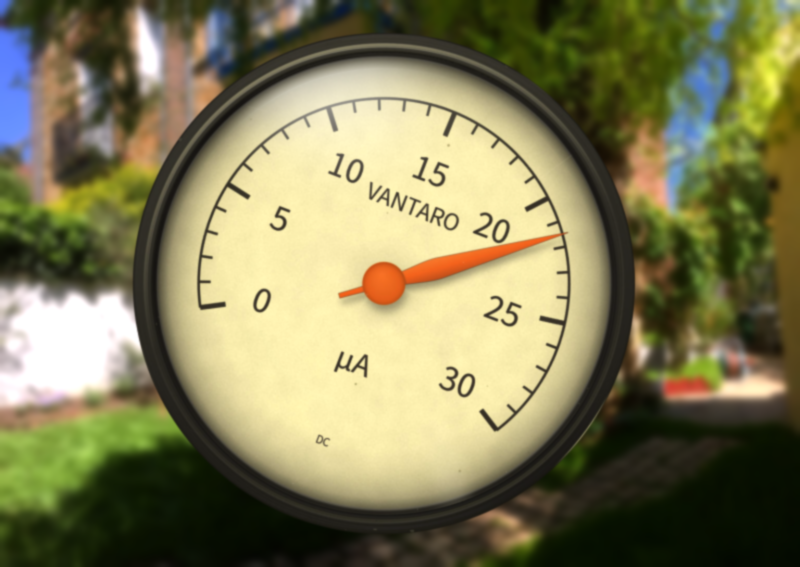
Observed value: 21.5 µA
